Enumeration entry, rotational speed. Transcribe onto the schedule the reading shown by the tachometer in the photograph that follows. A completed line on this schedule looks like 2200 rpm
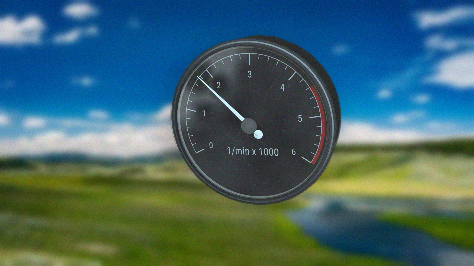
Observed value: 1800 rpm
